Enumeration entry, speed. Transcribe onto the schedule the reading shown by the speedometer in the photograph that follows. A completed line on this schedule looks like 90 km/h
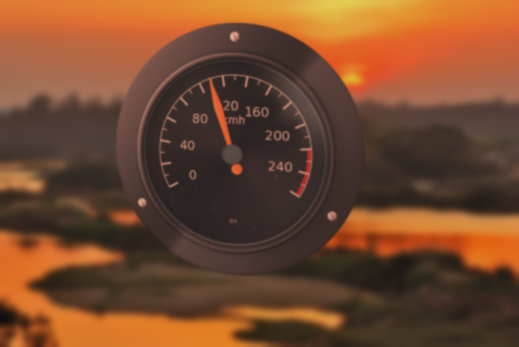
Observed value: 110 km/h
